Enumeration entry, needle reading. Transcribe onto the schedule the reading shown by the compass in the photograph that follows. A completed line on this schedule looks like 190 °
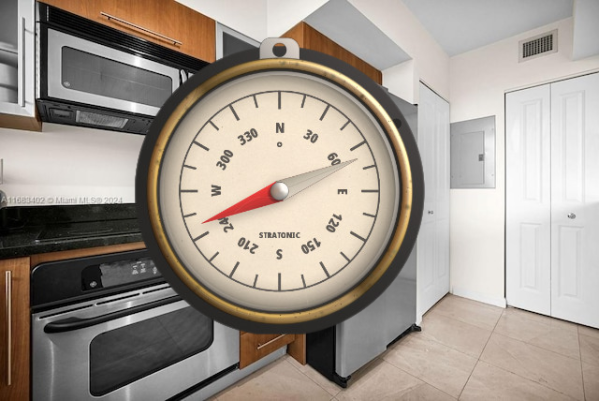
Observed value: 247.5 °
